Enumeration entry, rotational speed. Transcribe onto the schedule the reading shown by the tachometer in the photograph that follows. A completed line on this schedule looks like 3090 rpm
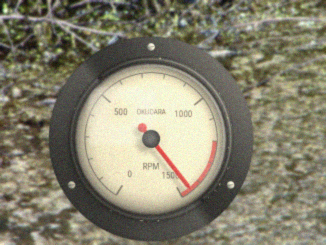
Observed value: 1450 rpm
